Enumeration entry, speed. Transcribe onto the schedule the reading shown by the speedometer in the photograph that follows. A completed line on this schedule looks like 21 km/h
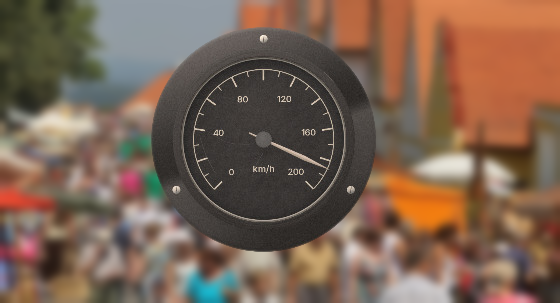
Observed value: 185 km/h
